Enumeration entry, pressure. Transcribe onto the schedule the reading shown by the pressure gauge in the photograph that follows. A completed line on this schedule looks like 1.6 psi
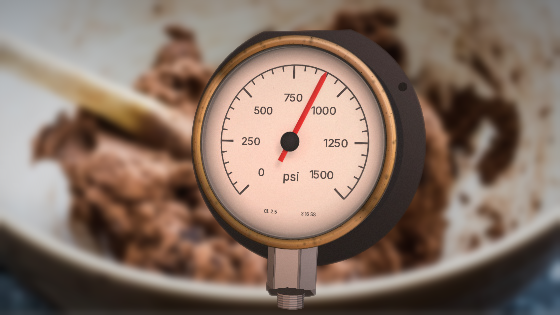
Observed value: 900 psi
